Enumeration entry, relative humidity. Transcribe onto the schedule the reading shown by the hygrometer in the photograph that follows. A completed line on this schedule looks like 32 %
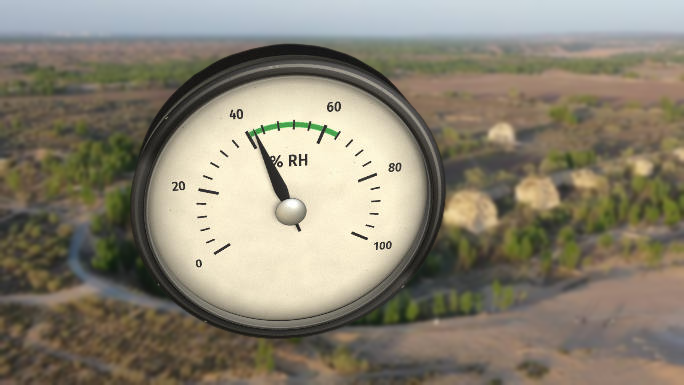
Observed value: 42 %
